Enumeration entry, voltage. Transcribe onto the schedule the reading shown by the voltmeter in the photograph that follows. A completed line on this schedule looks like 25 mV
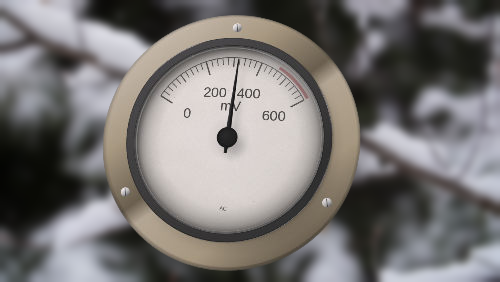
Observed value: 320 mV
